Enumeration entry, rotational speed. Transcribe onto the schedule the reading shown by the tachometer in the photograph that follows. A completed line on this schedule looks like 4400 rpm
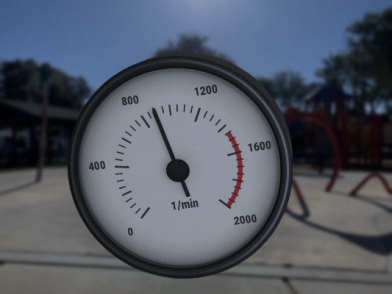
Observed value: 900 rpm
